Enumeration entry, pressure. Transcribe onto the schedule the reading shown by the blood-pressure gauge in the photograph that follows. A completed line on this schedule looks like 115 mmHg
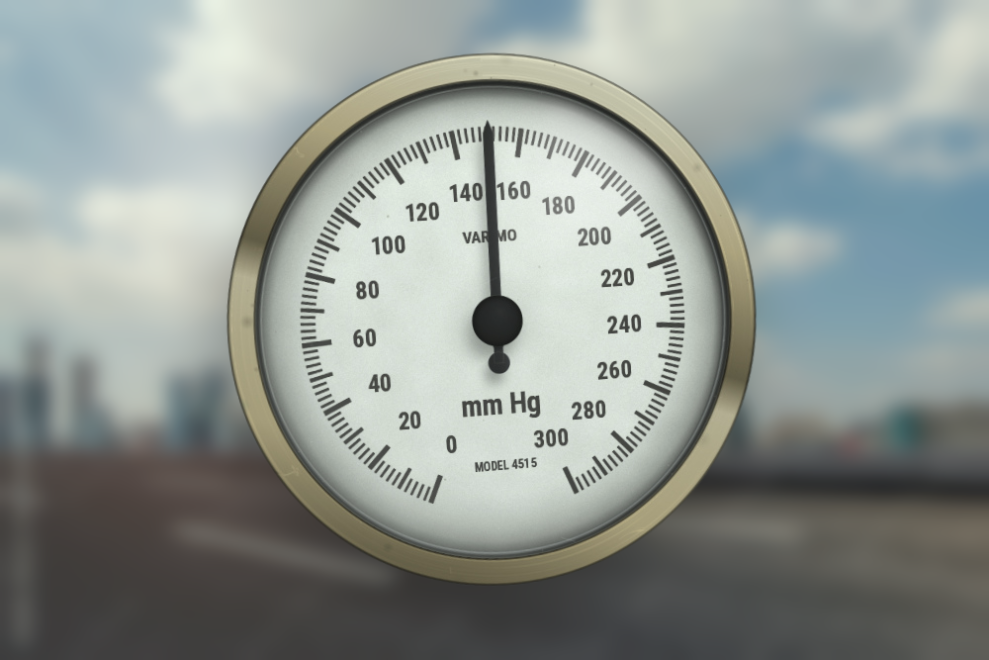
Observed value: 150 mmHg
